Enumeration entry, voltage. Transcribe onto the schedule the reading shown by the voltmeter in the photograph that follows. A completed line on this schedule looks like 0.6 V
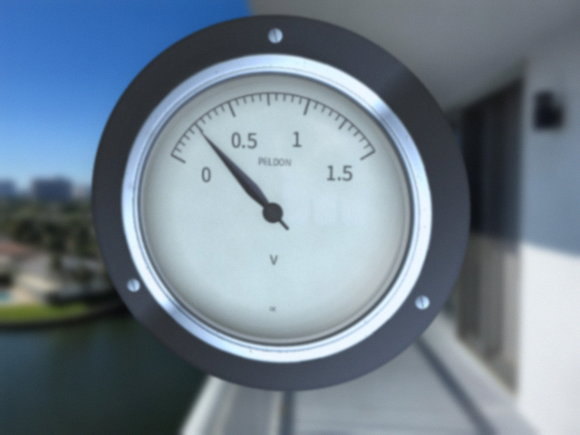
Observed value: 0.25 V
